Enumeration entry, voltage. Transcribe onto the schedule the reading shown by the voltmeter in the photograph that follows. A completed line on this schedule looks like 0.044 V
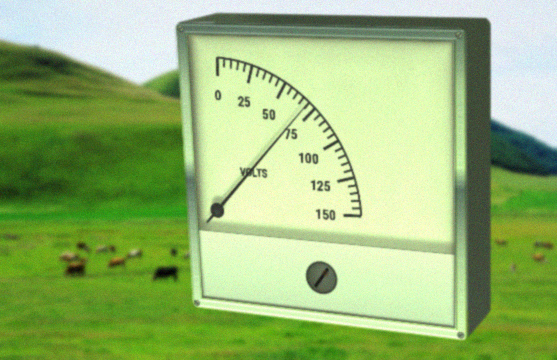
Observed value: 70 V
